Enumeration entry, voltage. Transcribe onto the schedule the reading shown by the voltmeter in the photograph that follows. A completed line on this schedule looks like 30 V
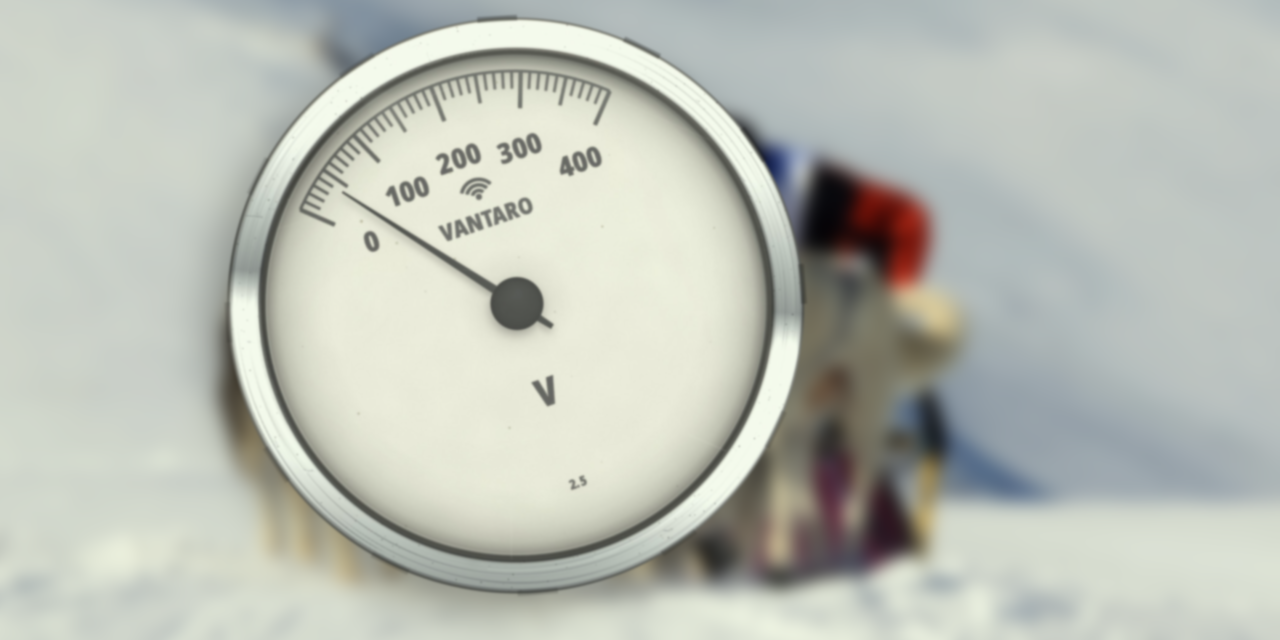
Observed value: 40 V
